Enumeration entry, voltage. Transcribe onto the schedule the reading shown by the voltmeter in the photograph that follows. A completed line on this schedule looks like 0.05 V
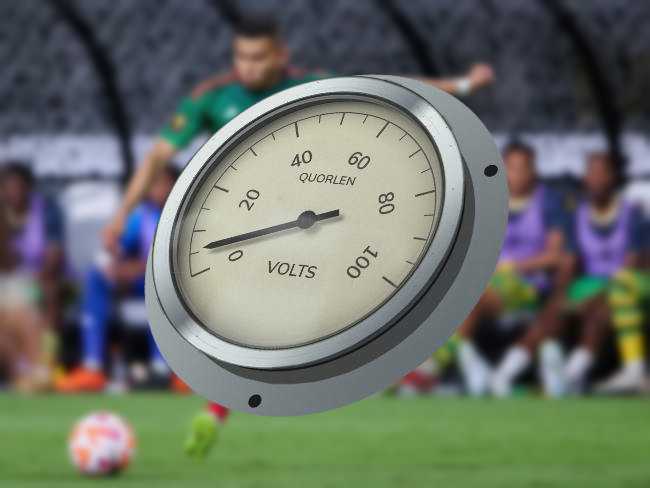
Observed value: 5 V
